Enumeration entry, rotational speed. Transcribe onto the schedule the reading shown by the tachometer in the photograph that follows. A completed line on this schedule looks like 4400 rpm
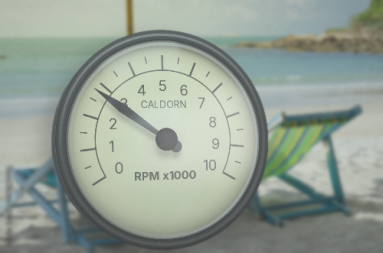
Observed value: 2750 rpm
